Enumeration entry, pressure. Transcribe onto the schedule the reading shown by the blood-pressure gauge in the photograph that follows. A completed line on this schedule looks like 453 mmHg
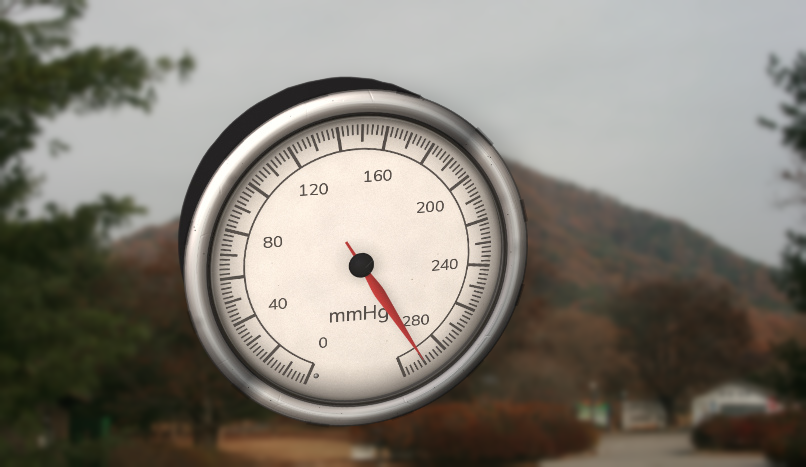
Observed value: 290 mmHg
